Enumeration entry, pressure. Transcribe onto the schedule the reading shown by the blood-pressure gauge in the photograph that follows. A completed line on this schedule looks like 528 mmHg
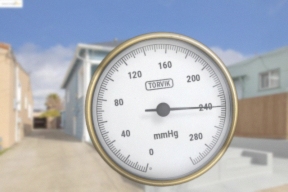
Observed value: 240 mmHg
